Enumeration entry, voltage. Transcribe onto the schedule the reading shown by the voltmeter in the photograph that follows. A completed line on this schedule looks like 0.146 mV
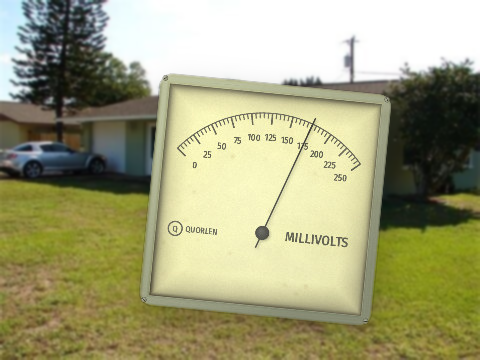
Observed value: 175 mV
